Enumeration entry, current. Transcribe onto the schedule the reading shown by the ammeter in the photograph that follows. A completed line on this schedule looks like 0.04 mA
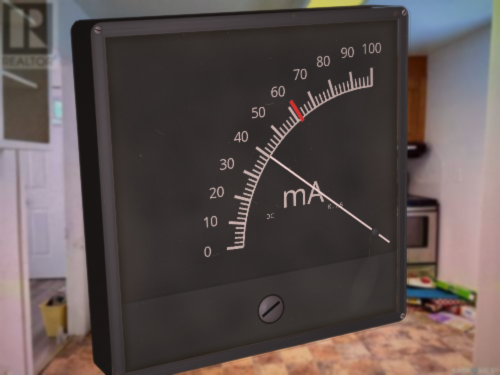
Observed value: 40 mA
